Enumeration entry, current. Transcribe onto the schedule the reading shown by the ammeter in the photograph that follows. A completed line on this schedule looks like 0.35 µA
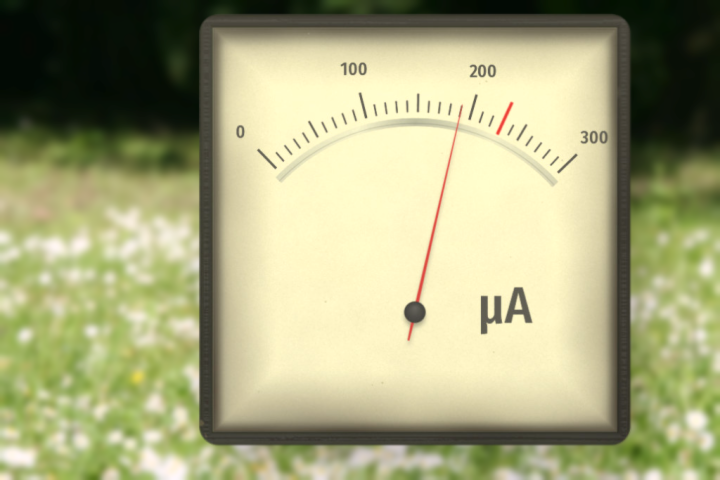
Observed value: 190 µA
